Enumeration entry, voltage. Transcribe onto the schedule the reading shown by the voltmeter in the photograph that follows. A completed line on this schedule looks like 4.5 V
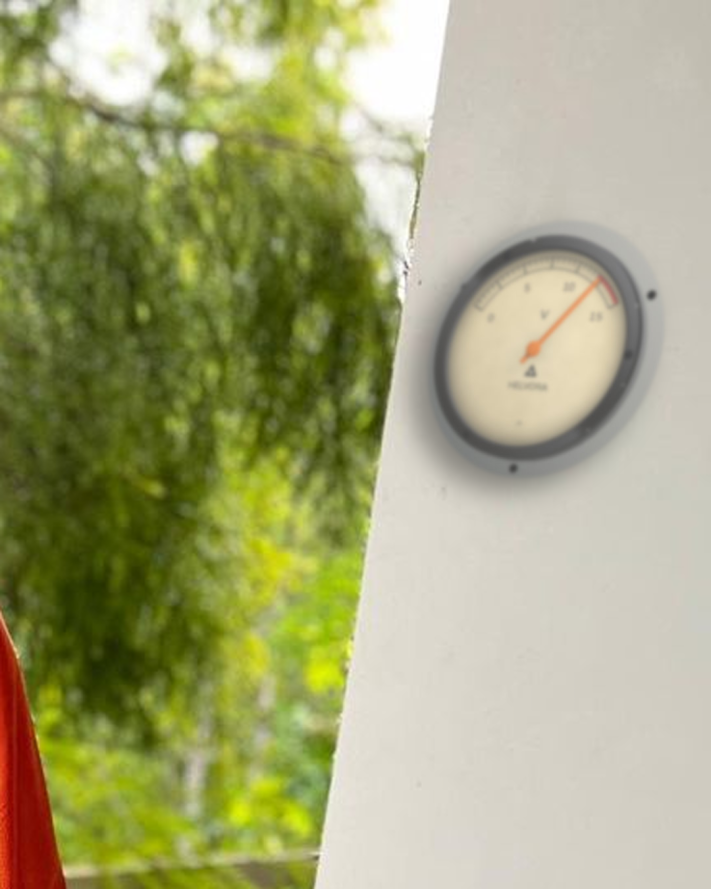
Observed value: 12.5 V
